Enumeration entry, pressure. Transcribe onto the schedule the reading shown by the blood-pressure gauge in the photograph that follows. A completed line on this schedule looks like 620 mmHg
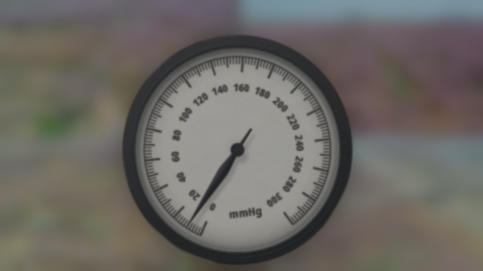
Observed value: 10 mmHg
